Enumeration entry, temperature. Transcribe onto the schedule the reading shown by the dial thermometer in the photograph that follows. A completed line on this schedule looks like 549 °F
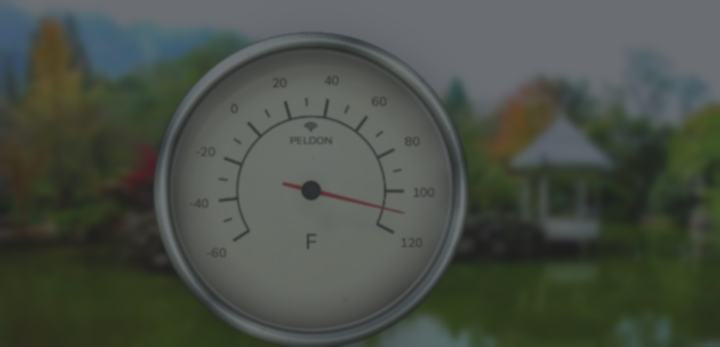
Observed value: 110 °F
